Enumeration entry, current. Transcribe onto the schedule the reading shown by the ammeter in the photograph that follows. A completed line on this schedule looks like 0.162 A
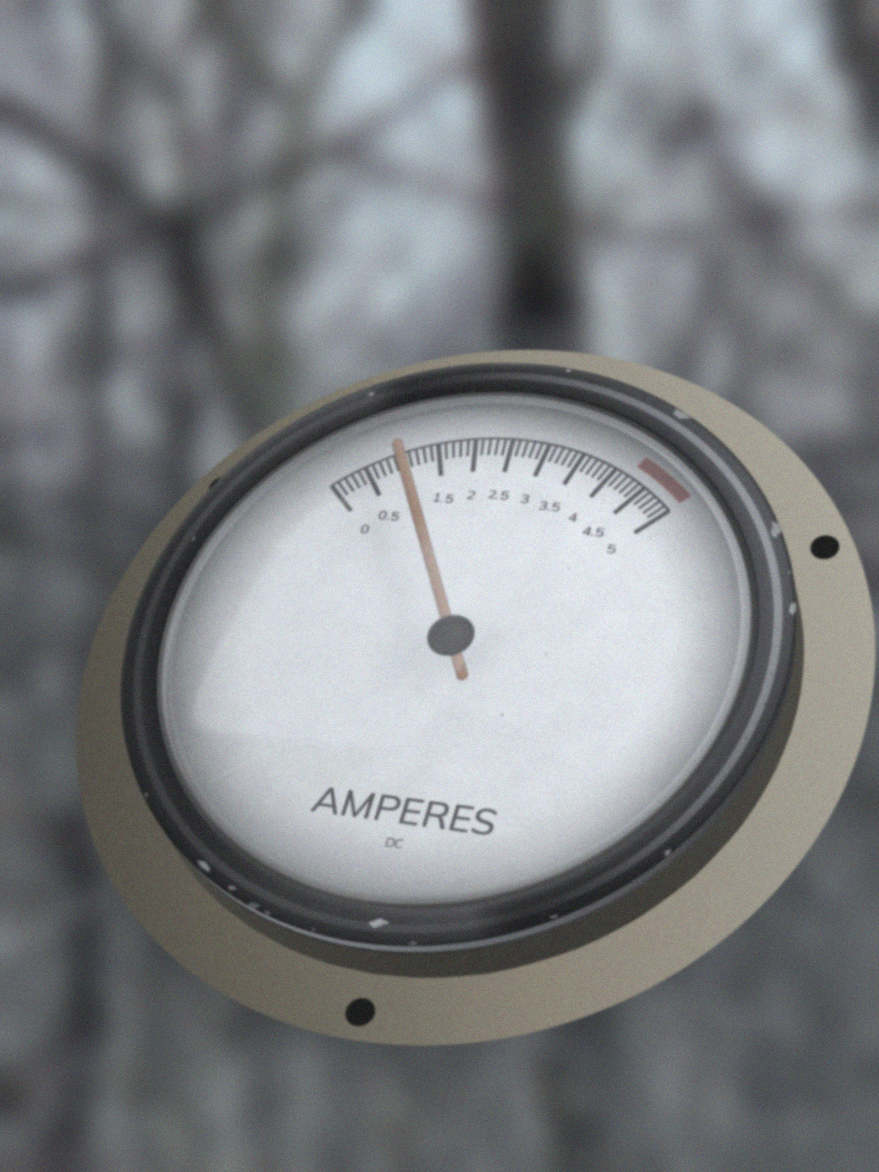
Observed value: 1 A
